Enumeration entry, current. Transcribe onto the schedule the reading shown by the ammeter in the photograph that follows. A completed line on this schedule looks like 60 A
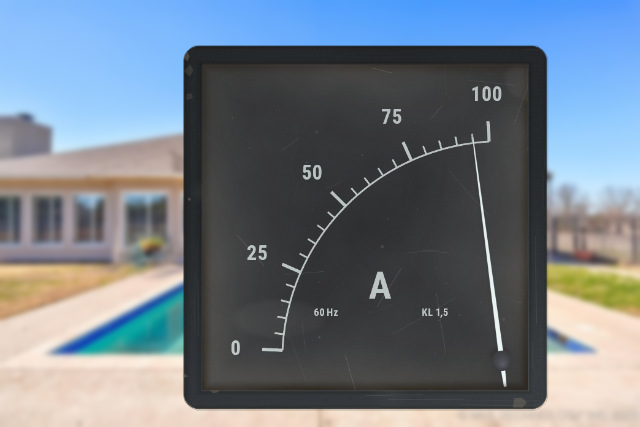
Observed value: 95 A
